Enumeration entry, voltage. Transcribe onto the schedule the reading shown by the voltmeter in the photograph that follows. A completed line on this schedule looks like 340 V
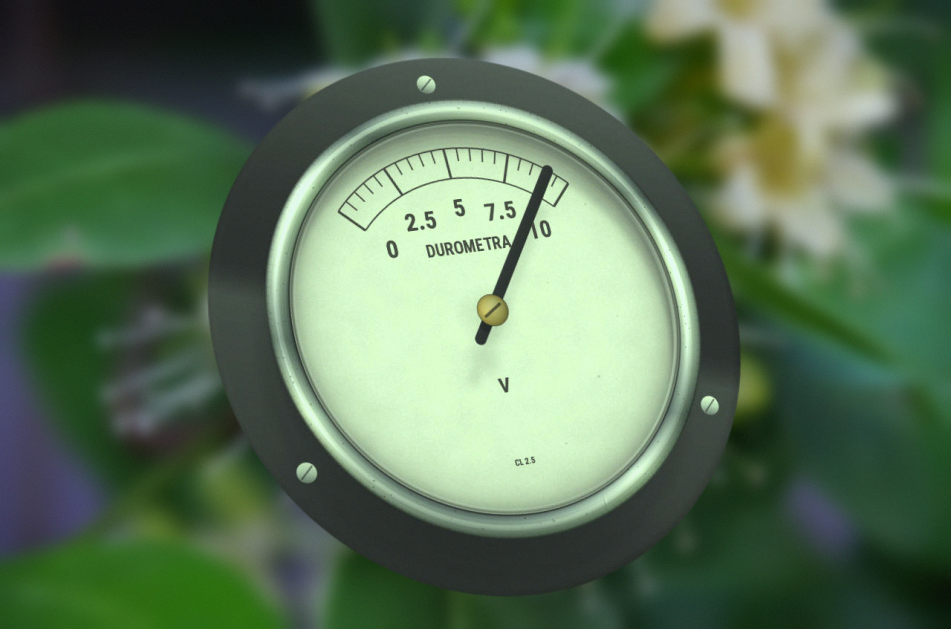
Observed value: 9 V
